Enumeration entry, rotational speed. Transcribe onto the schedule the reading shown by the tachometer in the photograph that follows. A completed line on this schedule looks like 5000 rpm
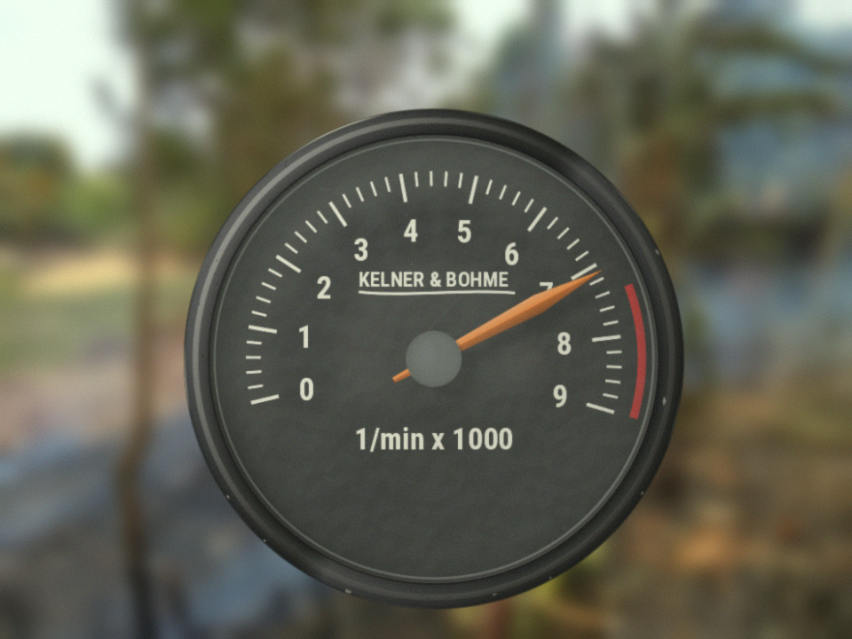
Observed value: 7100 rpm
